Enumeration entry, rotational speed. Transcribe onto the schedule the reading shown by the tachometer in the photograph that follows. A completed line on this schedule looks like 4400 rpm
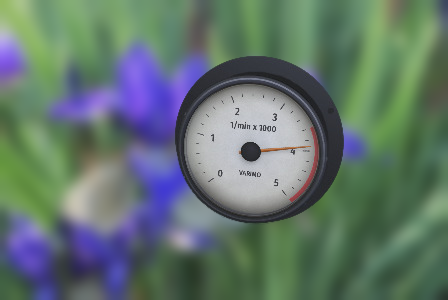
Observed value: 3900 rpm
